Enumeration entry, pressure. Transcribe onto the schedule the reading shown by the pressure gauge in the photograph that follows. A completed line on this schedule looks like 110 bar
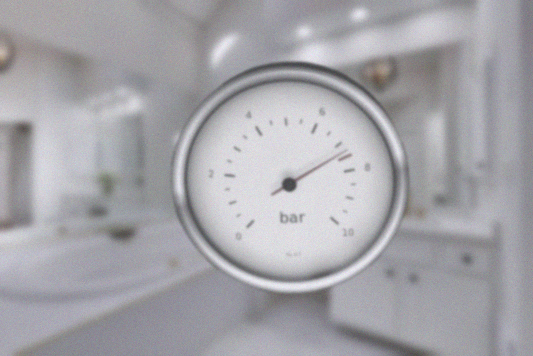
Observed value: 7.25 bar
